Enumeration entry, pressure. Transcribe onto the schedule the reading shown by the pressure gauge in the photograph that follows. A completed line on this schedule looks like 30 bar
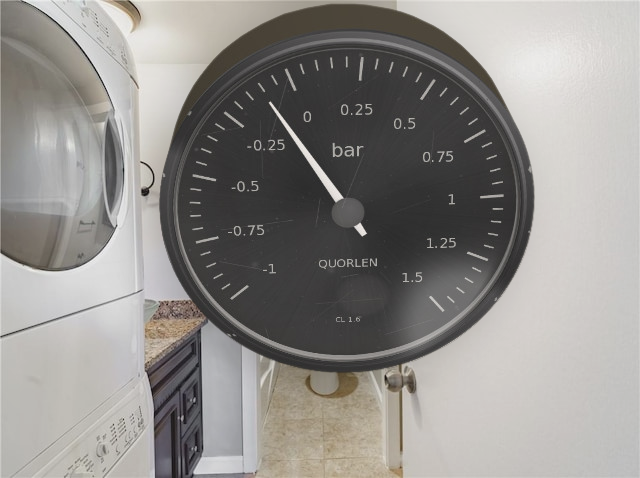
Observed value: -0.1 bar
